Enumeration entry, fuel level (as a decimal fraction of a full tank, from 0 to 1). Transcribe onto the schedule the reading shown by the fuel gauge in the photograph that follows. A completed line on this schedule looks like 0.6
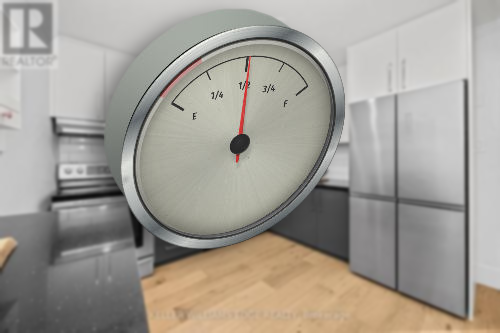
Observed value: 0.5
